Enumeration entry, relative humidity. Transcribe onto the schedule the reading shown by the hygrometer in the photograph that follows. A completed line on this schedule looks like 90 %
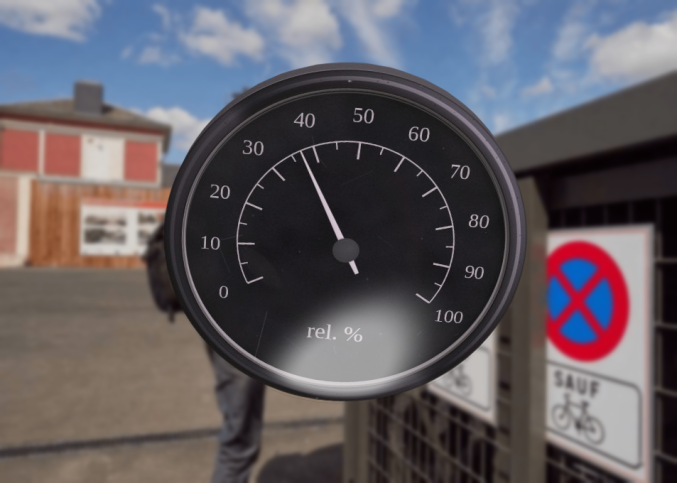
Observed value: 37.5 %
